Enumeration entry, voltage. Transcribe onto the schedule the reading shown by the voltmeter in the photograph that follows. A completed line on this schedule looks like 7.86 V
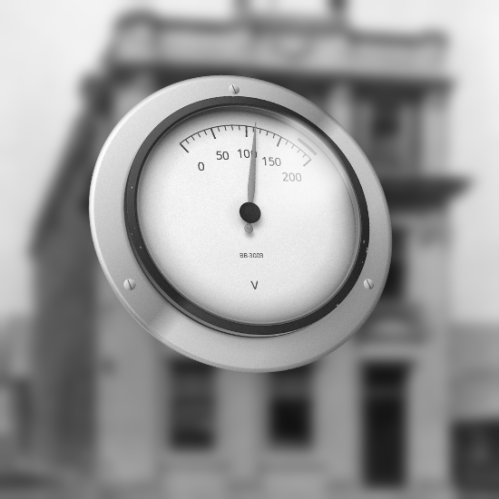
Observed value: 110 V
